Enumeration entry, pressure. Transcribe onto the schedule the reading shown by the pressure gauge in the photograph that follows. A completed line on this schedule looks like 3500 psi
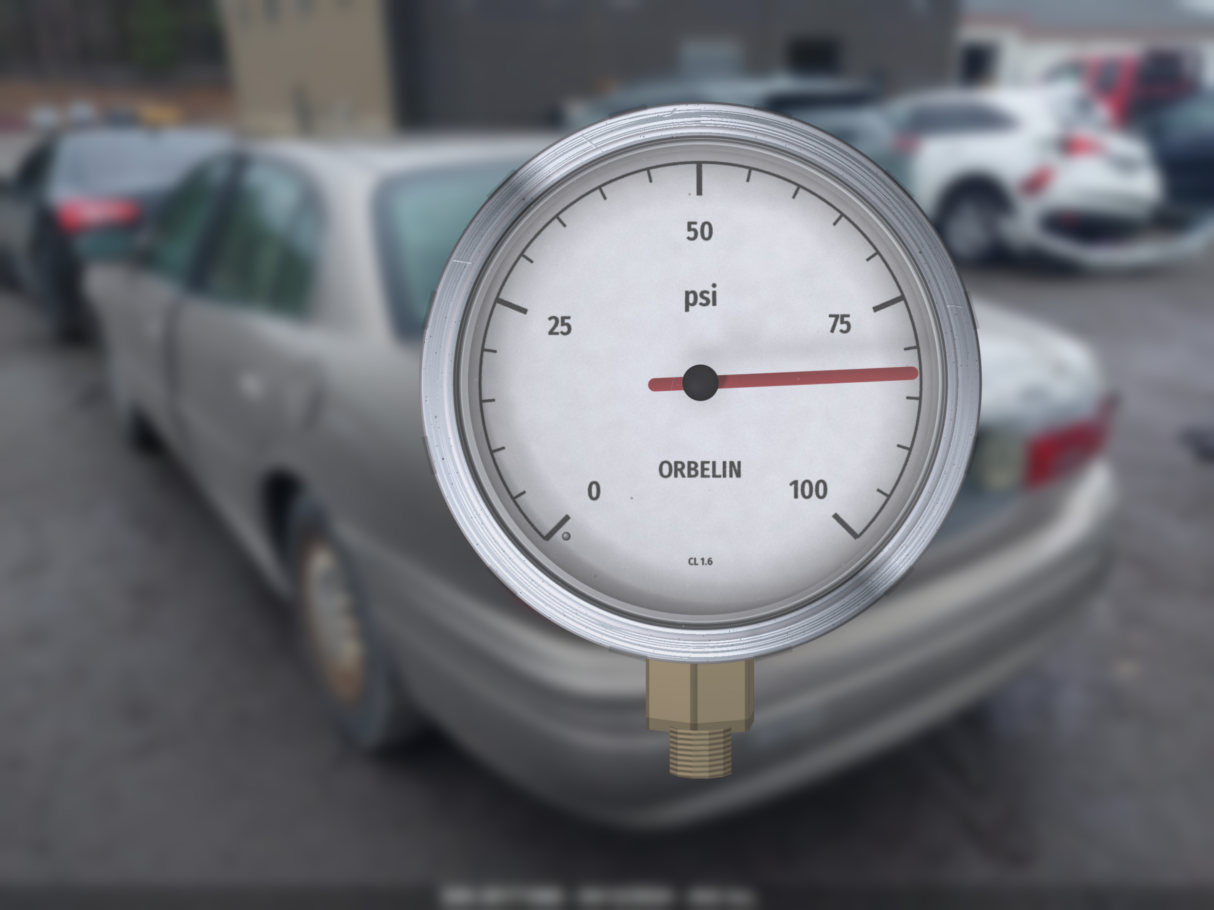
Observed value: 82.5 psi
